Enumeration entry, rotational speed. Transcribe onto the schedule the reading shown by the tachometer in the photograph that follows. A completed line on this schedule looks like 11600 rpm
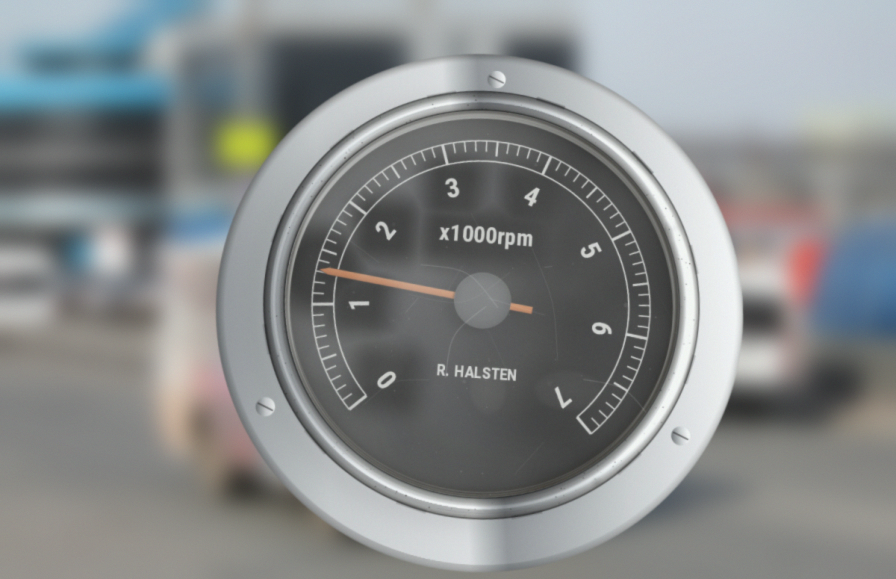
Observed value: 1300 rpm
